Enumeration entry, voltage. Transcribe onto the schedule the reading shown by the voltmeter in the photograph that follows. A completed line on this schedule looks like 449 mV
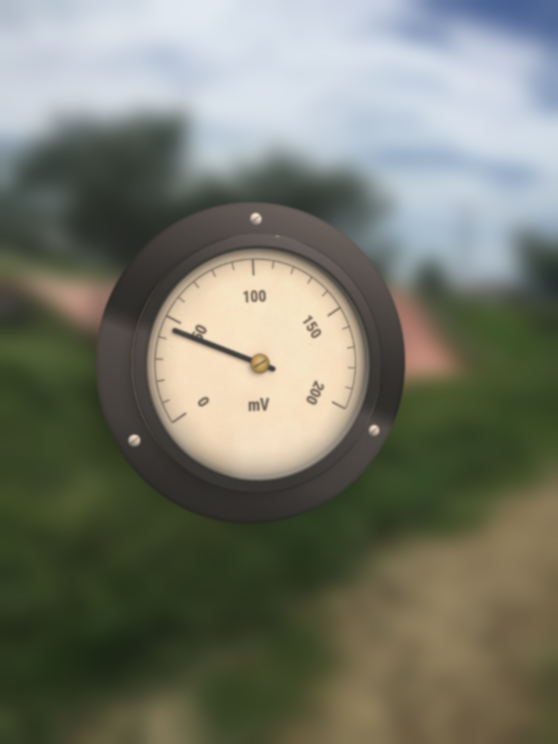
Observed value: 45 mV
